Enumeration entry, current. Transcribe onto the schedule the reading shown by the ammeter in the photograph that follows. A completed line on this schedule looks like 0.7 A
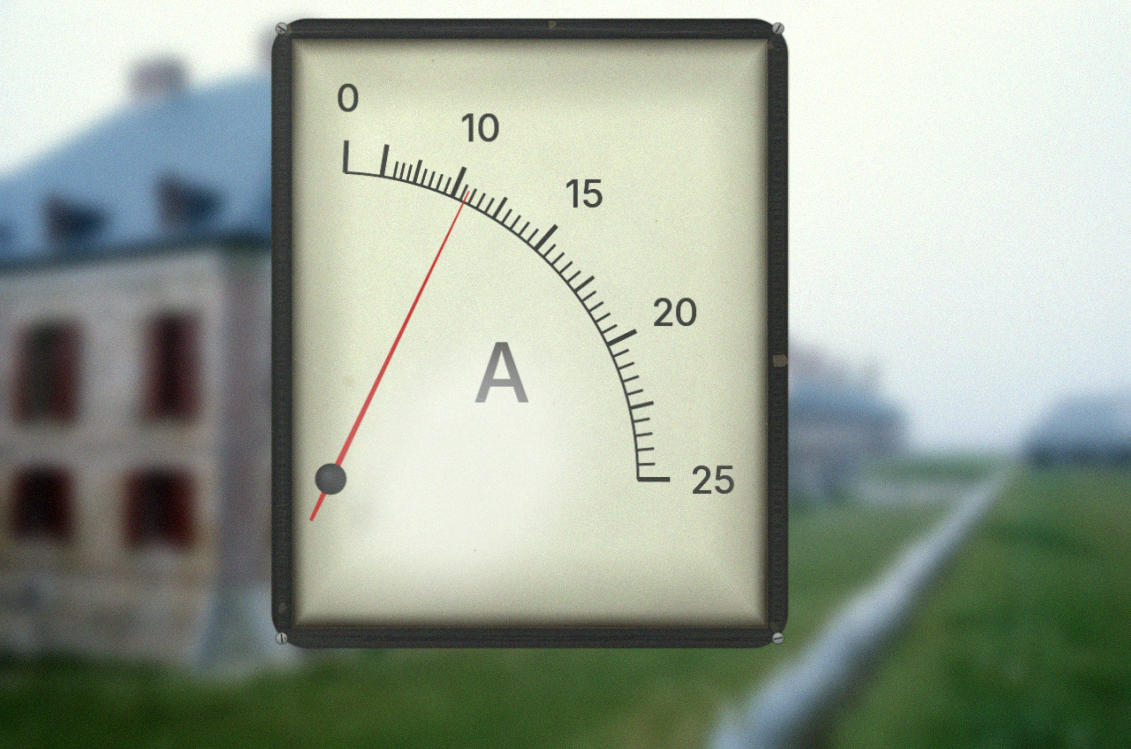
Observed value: 10.75 A
